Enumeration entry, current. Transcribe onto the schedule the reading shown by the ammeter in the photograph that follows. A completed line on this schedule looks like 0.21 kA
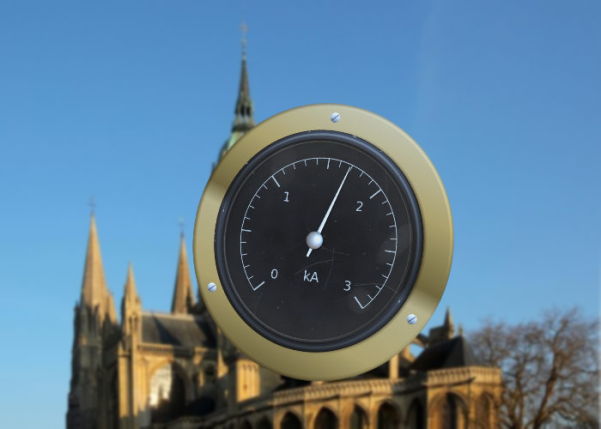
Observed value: 1.7 kA
